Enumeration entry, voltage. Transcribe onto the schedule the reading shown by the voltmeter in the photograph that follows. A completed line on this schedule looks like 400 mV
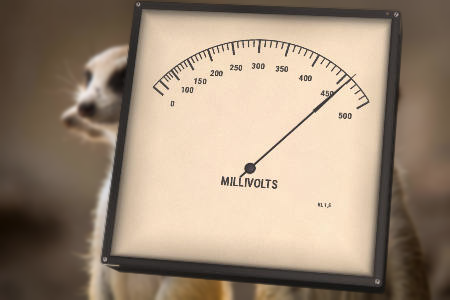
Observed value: 460 mV
